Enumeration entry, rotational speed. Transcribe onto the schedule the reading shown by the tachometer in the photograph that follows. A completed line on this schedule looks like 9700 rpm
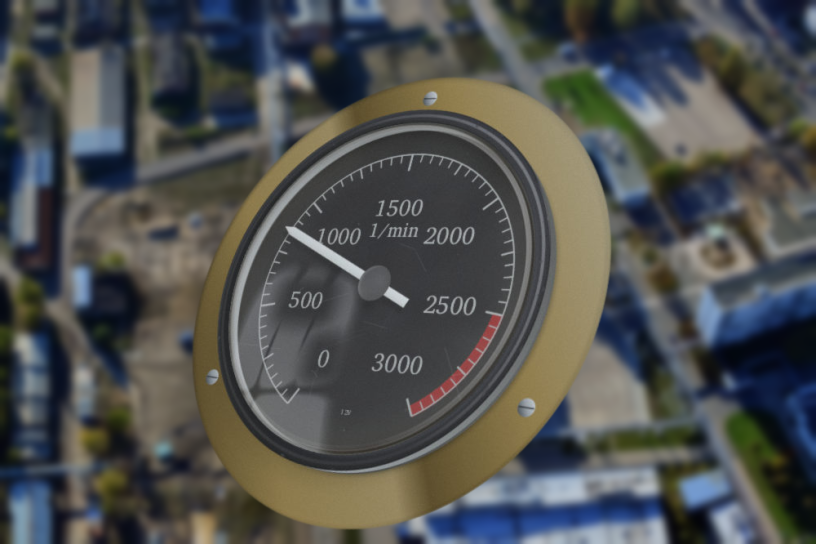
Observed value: 850 rpm
